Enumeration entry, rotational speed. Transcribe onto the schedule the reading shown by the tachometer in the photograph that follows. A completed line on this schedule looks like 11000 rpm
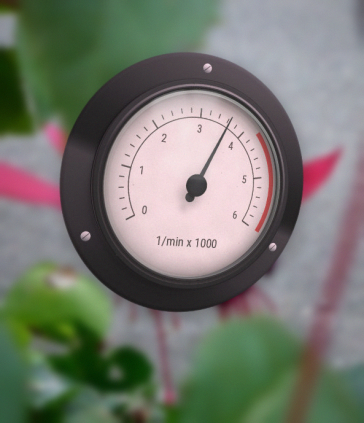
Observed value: 3600 rpm
